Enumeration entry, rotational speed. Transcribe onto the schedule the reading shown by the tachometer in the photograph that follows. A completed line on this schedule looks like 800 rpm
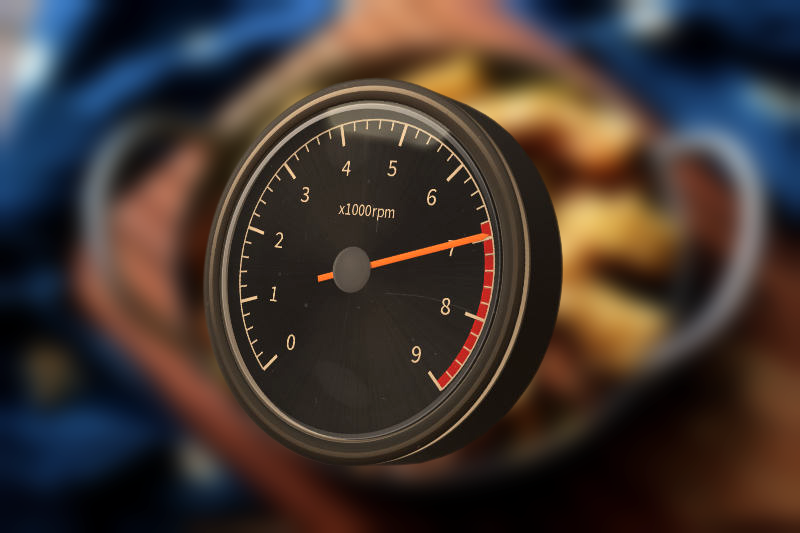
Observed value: 7000 rpm
